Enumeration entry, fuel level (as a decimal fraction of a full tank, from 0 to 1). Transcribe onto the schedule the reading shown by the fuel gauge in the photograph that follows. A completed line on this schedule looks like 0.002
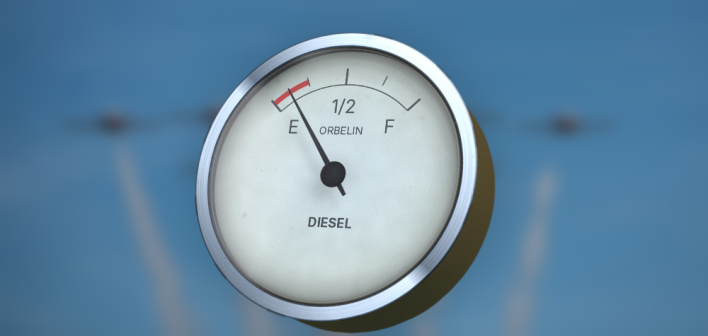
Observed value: 0.125
